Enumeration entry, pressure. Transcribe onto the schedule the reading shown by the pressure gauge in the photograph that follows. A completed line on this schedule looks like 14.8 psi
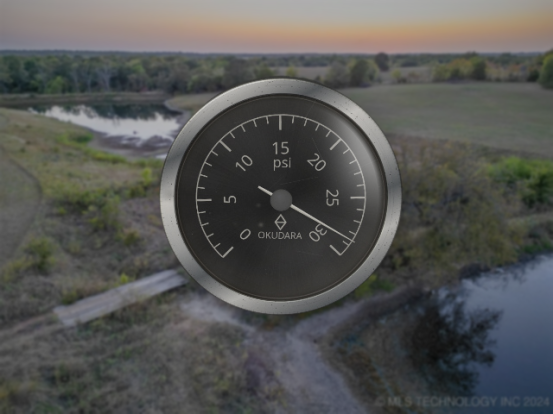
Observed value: 28.5 psi
